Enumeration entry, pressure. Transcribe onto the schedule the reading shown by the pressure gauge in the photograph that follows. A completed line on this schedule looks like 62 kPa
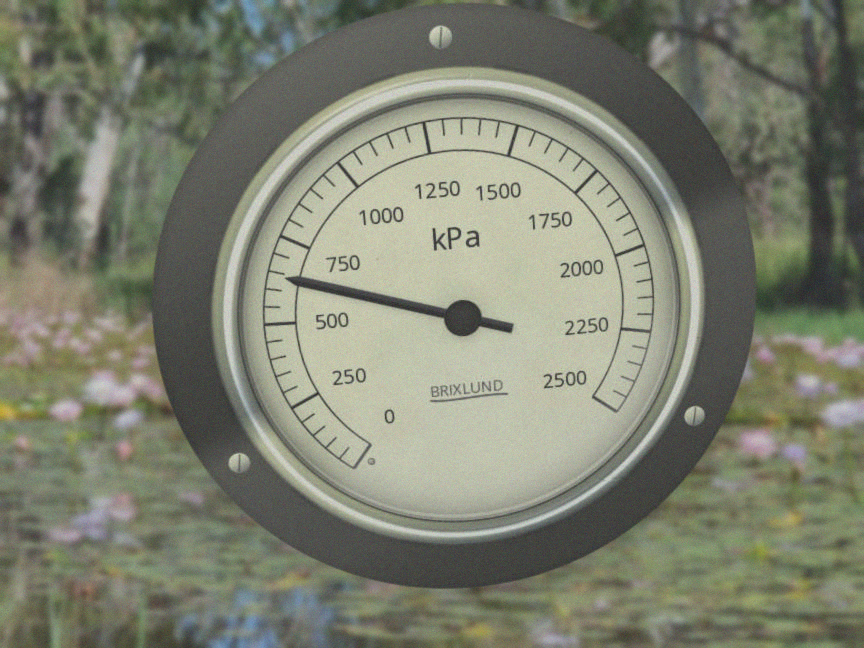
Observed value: 650 kPa
